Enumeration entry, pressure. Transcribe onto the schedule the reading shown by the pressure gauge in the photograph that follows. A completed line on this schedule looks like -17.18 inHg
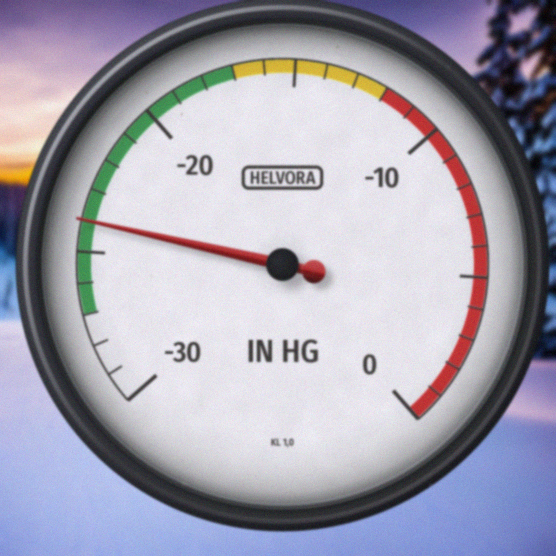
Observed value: -24 inHg
